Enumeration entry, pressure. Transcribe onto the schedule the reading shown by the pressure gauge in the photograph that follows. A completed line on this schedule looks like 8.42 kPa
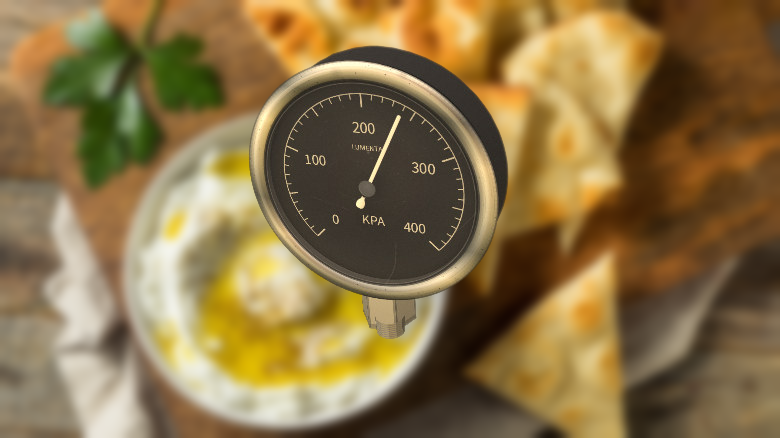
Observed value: 240 kPa
